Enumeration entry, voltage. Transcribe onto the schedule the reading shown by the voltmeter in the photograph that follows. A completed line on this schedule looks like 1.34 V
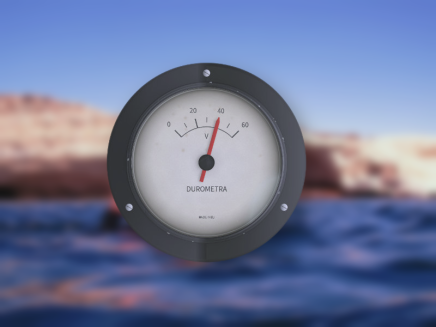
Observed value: 40 V
